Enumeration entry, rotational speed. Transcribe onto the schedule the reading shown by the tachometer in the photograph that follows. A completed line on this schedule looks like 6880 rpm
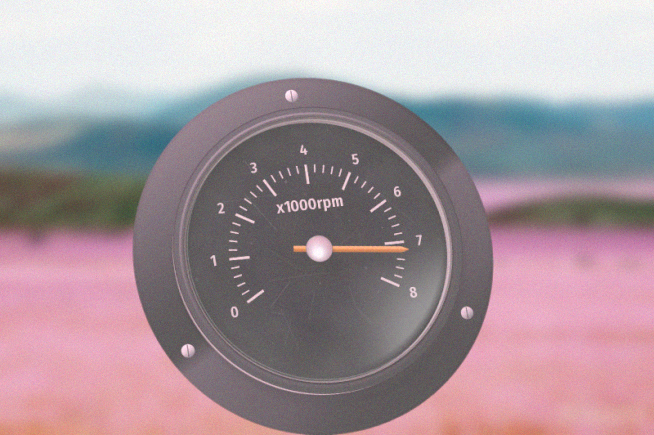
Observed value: 7200 rpm
